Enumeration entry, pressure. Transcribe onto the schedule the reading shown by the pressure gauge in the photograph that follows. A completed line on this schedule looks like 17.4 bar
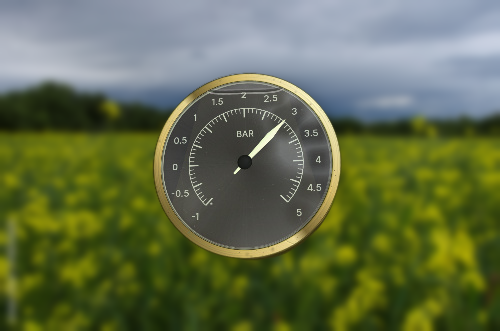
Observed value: 3 bar
